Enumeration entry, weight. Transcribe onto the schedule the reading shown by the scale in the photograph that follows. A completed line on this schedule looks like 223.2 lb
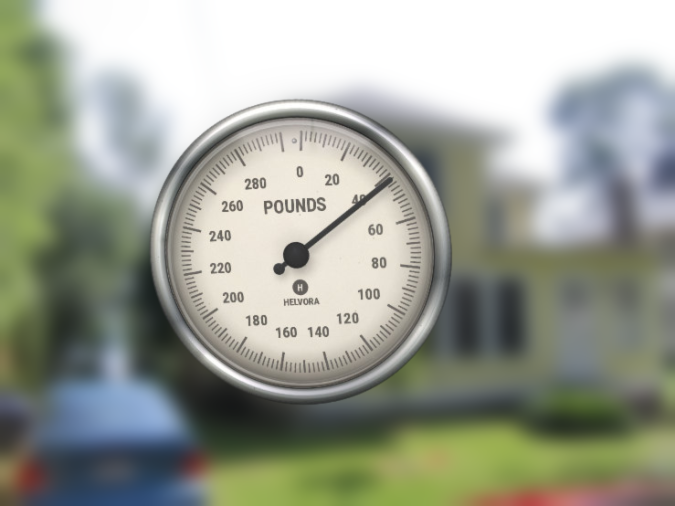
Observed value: 42 lb
